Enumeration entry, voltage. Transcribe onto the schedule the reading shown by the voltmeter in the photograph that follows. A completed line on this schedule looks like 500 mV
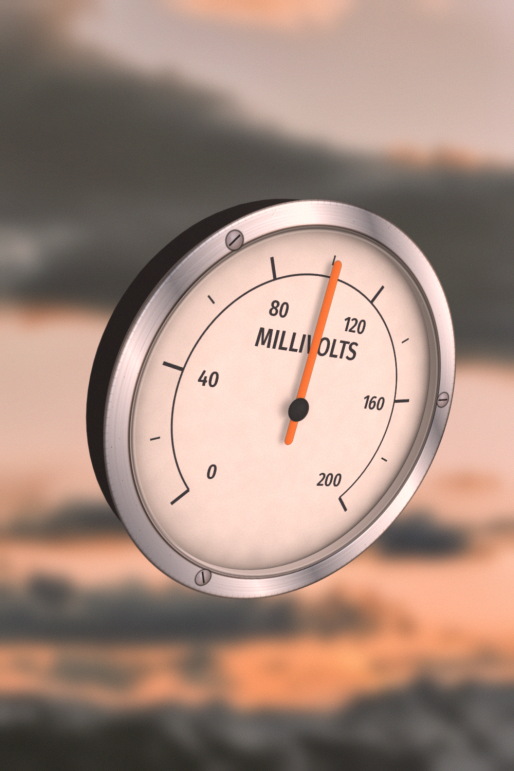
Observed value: 100 mV
